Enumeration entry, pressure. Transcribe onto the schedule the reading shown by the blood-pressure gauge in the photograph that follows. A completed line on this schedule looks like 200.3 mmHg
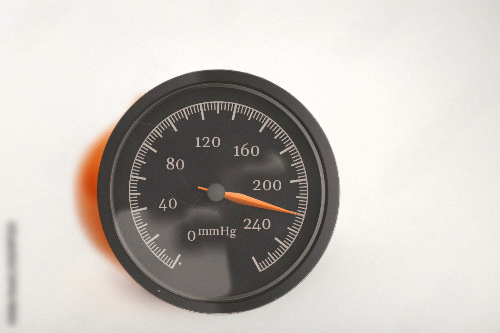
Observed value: 220 mmHg
